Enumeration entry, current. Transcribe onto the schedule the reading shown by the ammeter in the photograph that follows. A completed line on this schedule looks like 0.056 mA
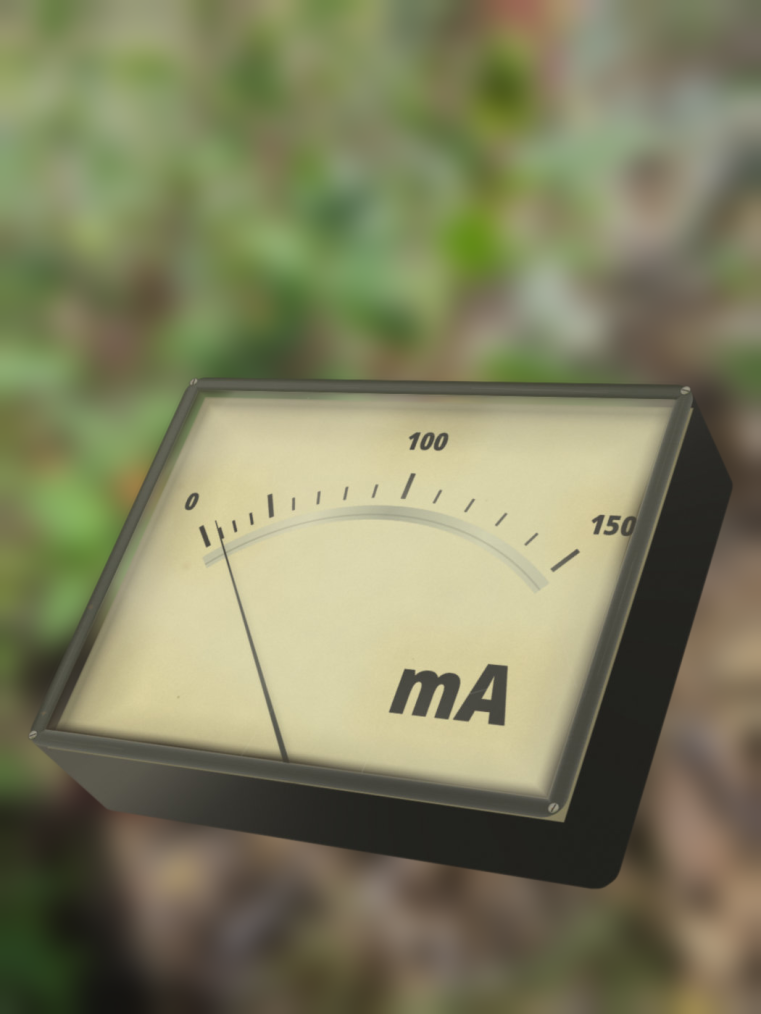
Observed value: 20 mA
